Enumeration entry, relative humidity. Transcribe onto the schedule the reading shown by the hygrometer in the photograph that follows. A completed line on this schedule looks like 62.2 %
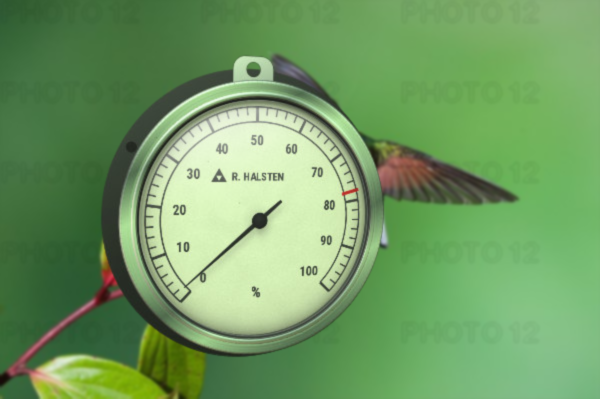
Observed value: 2 %
